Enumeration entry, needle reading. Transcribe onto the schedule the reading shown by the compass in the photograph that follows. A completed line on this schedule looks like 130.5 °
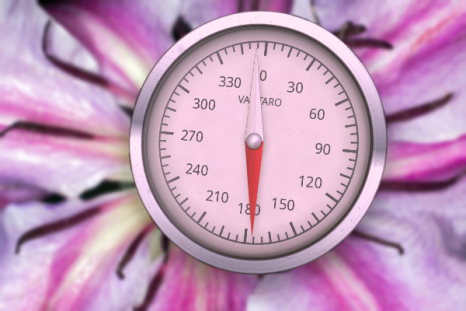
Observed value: 175 °
